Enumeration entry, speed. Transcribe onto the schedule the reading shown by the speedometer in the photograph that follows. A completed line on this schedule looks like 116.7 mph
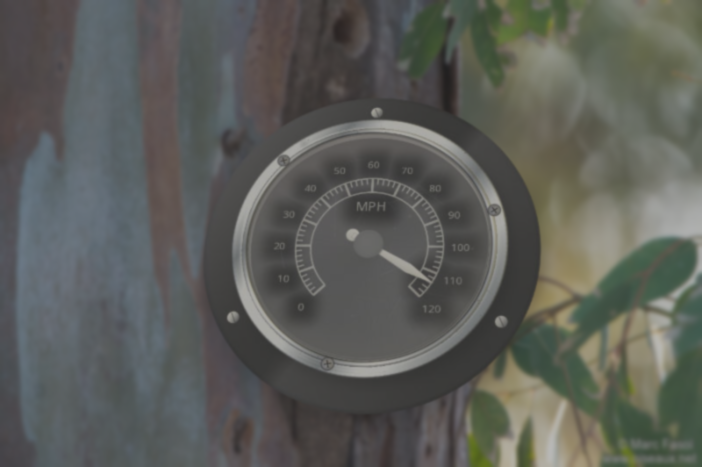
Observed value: 114 mph
